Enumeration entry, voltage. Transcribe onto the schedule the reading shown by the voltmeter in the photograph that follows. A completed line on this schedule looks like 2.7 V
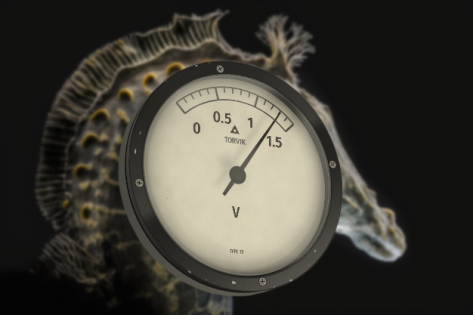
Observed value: 1.3 V
